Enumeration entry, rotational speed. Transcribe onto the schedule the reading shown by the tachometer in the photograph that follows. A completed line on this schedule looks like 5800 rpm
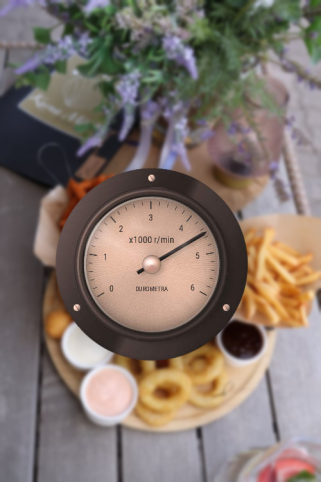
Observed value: 4500 rpm
